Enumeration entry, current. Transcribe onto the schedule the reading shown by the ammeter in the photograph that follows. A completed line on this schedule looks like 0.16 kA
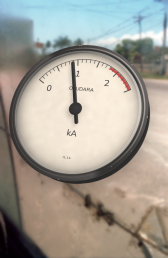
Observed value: 0.9 kA
